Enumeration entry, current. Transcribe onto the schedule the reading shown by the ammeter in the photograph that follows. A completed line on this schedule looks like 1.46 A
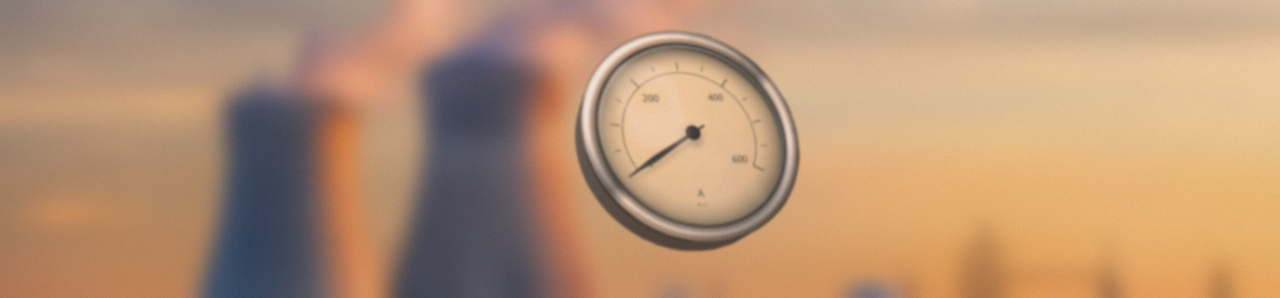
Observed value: 0 A
